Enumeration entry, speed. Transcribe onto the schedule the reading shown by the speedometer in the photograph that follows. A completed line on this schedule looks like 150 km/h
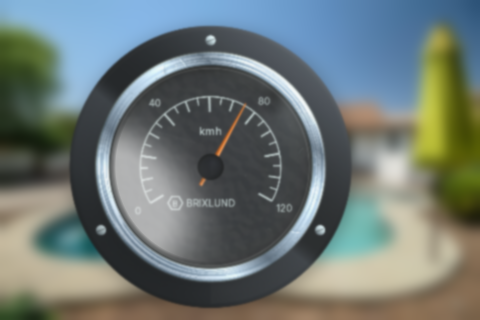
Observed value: 75 km/h
